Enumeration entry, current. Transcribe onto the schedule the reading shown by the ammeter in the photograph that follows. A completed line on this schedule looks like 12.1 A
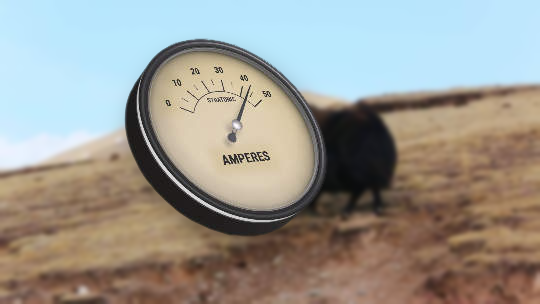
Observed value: 42.5 A
